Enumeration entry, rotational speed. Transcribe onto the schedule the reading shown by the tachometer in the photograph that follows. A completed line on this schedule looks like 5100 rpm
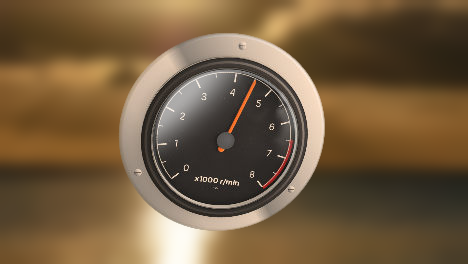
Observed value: 4500 rpm
